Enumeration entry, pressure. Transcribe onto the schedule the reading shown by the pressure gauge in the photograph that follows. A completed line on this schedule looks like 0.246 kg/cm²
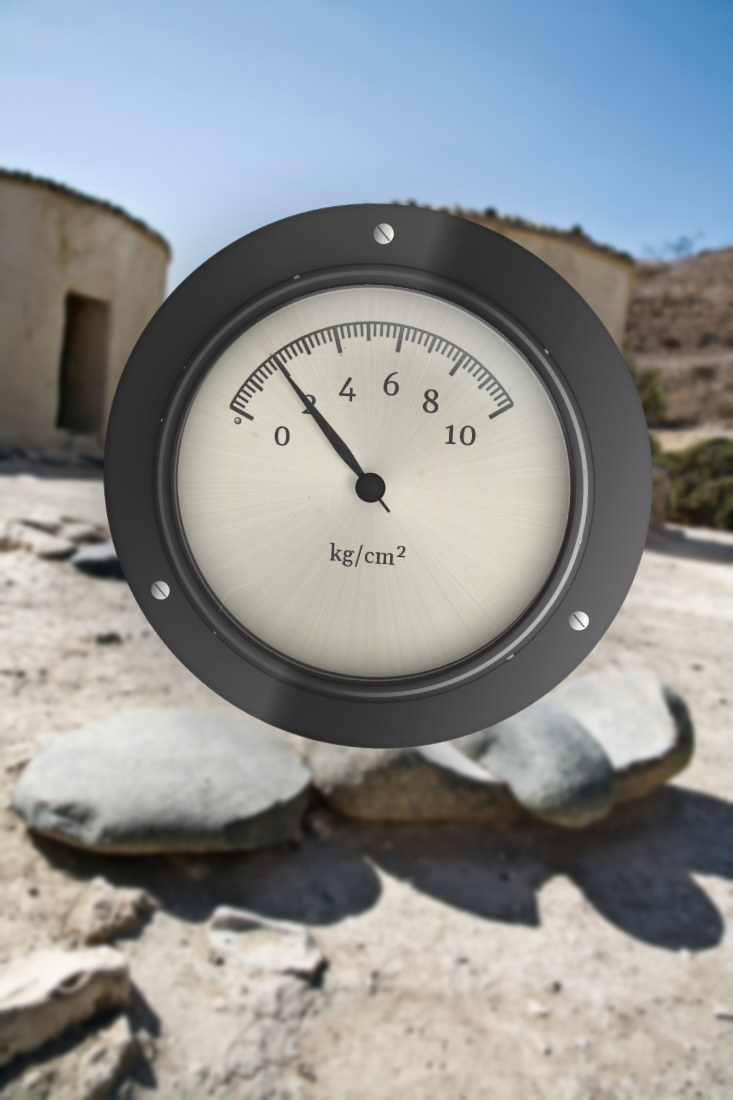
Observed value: 2 kg/cm²
